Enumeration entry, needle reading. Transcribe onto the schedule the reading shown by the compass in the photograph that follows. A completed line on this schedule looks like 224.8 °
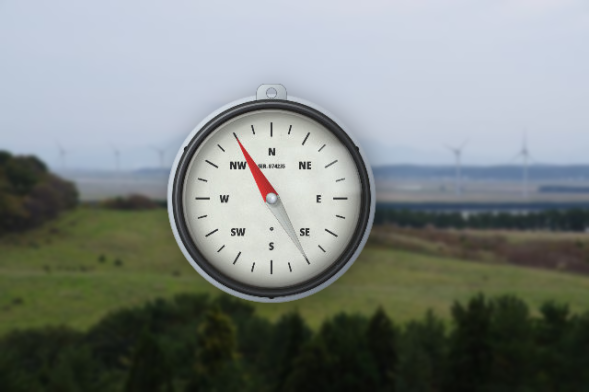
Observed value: 330 °
